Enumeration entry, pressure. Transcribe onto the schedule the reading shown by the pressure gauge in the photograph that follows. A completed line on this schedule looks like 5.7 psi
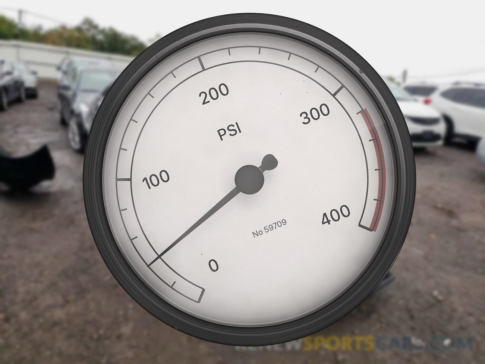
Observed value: 40 psi
